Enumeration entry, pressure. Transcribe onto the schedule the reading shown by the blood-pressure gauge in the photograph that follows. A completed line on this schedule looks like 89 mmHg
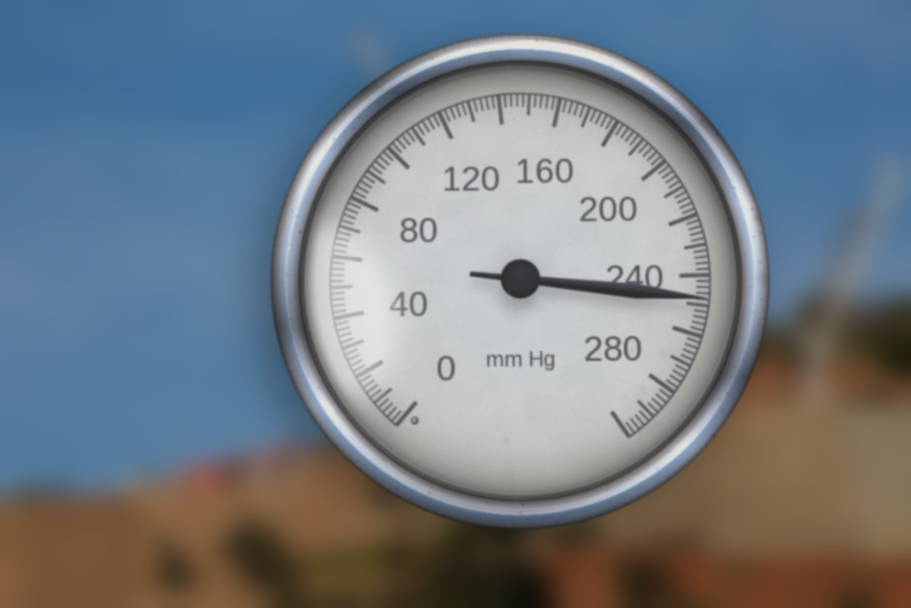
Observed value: 248 mmHg
